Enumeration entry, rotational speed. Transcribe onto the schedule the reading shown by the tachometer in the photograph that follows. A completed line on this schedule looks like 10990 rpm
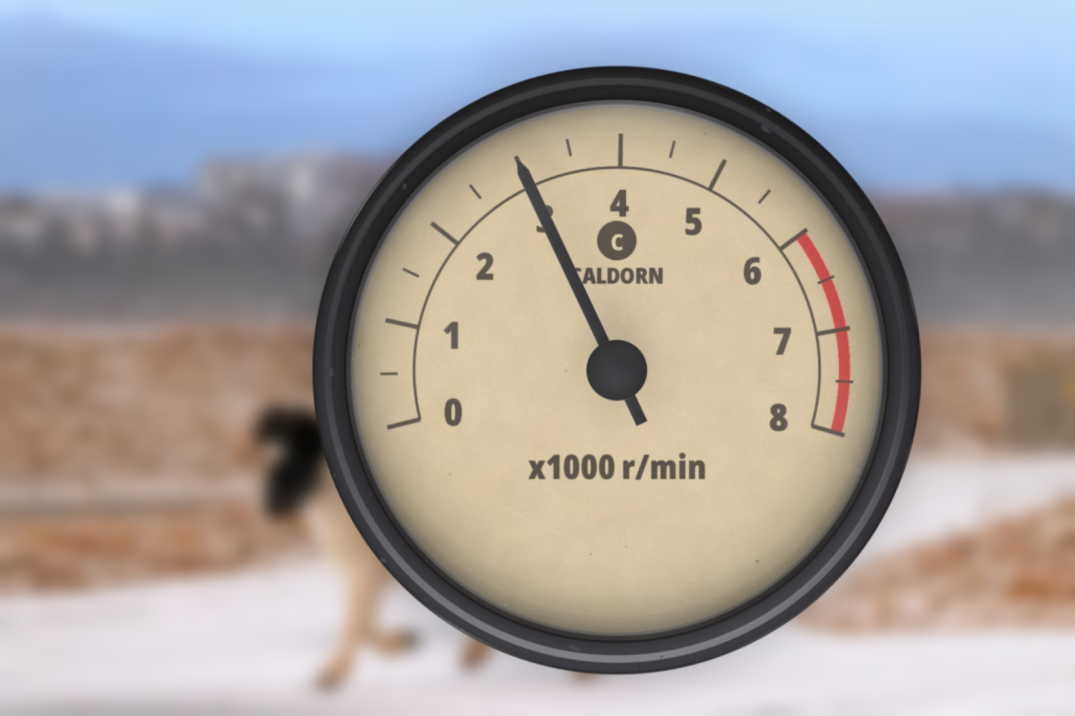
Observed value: 3000 rpm
